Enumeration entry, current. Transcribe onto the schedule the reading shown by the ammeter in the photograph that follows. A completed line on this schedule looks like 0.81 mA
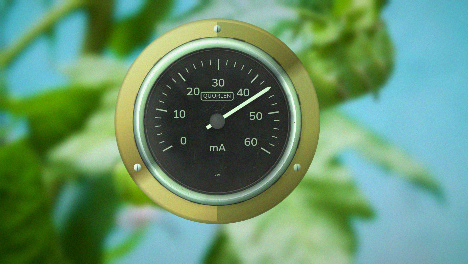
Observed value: 44 mA
